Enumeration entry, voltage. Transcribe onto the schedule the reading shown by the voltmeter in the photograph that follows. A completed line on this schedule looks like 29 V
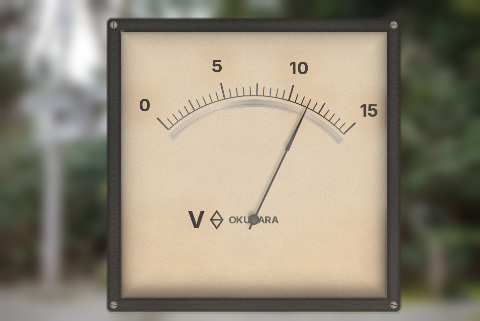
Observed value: 11.5 V
